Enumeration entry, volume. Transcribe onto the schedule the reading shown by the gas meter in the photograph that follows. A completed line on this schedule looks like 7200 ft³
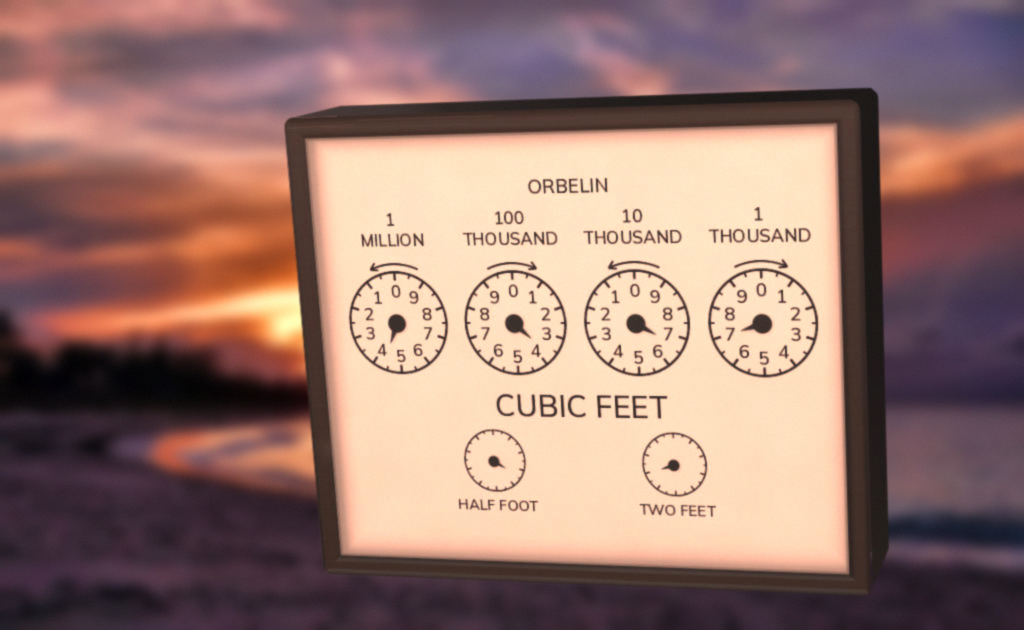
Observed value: 436700 ft³
